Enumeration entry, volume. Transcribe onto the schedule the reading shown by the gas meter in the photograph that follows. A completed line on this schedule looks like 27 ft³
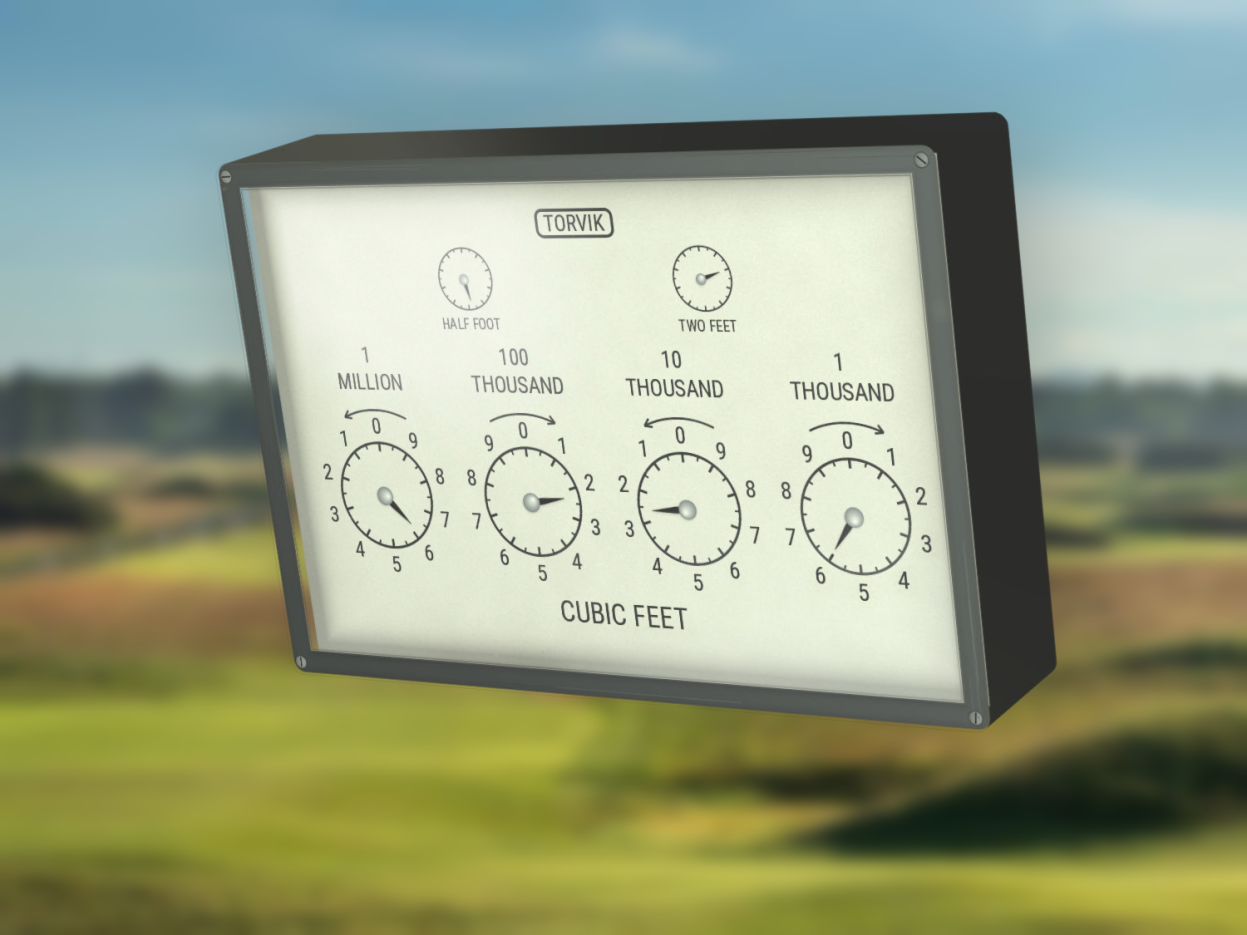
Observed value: 622600 ft³
